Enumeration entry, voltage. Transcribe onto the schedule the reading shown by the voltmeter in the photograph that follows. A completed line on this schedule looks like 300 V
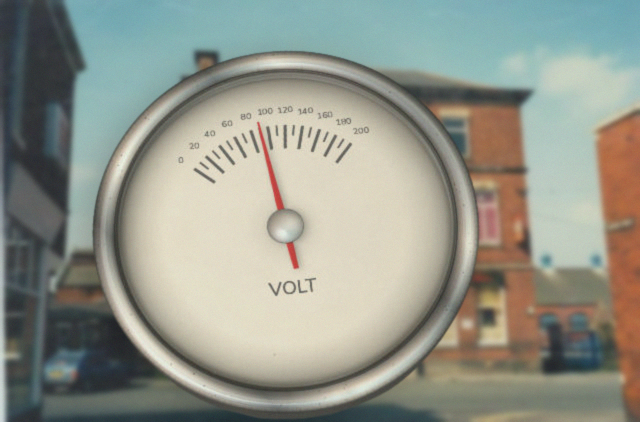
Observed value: 90 V
